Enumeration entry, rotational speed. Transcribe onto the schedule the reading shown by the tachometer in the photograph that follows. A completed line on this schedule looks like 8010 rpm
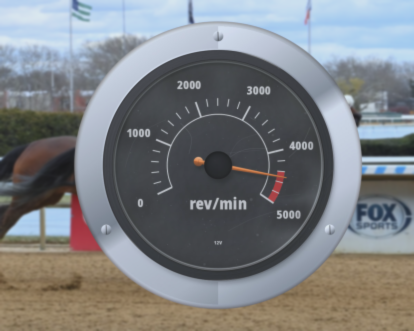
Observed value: 4500 rpm
